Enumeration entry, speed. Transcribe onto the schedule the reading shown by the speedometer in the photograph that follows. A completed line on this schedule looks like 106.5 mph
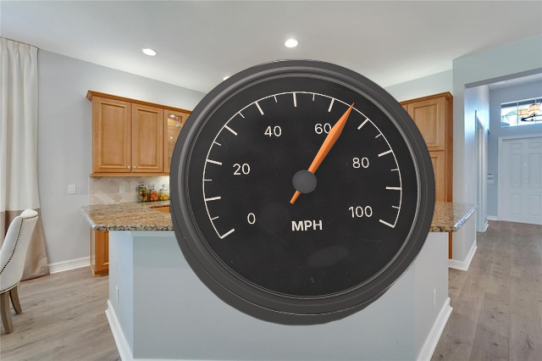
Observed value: 65 mph
